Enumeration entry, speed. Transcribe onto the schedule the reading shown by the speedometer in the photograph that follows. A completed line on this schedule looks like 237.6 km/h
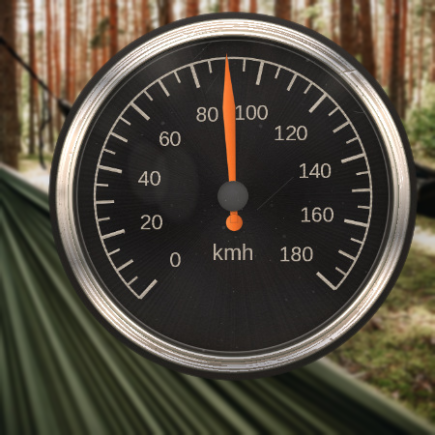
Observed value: 90 km/h
